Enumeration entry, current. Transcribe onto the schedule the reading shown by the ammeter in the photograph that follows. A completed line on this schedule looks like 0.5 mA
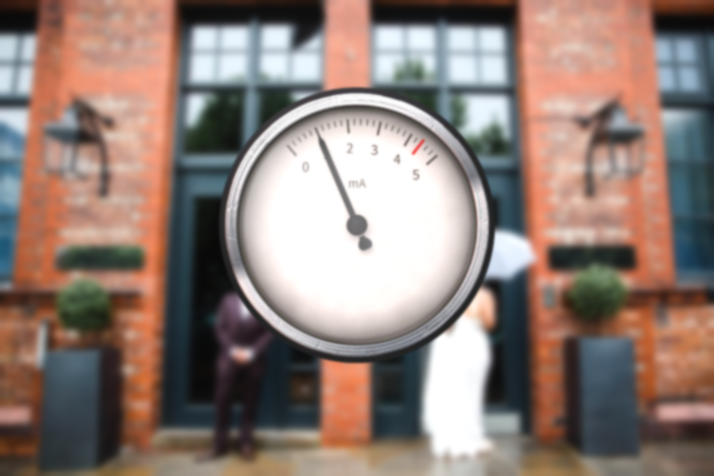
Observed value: 1 mA
